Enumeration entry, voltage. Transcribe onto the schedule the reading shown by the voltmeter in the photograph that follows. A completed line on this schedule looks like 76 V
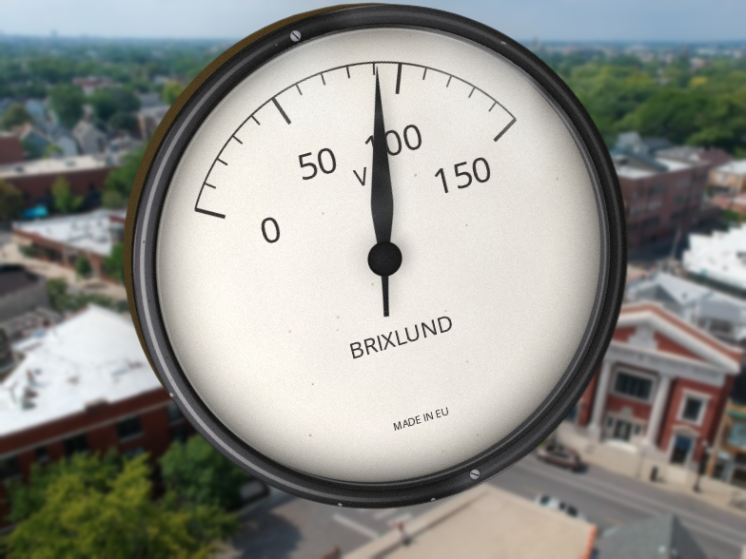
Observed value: 90 V
